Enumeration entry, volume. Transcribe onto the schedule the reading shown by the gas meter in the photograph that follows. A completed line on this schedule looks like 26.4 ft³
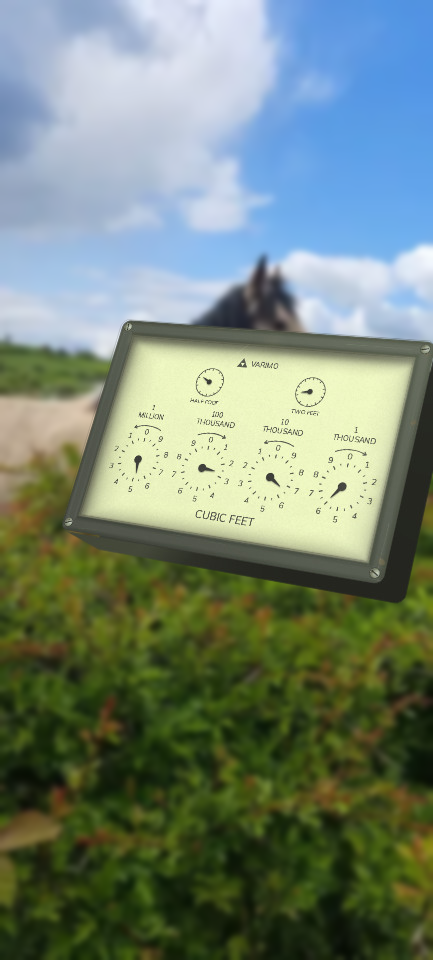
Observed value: 526600 ft³
